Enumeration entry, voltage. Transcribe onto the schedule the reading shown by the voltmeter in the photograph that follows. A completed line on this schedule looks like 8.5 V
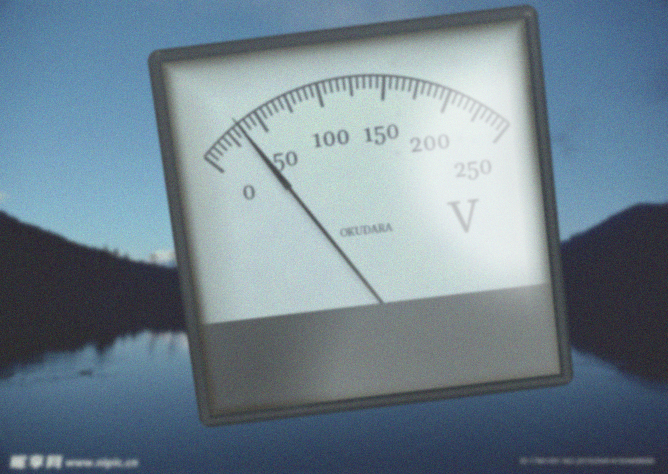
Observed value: 35 V
